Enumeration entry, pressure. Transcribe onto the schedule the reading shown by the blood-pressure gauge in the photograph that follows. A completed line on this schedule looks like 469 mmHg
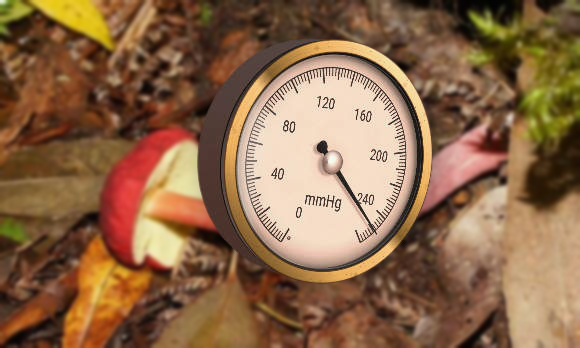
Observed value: 250 mmHg
